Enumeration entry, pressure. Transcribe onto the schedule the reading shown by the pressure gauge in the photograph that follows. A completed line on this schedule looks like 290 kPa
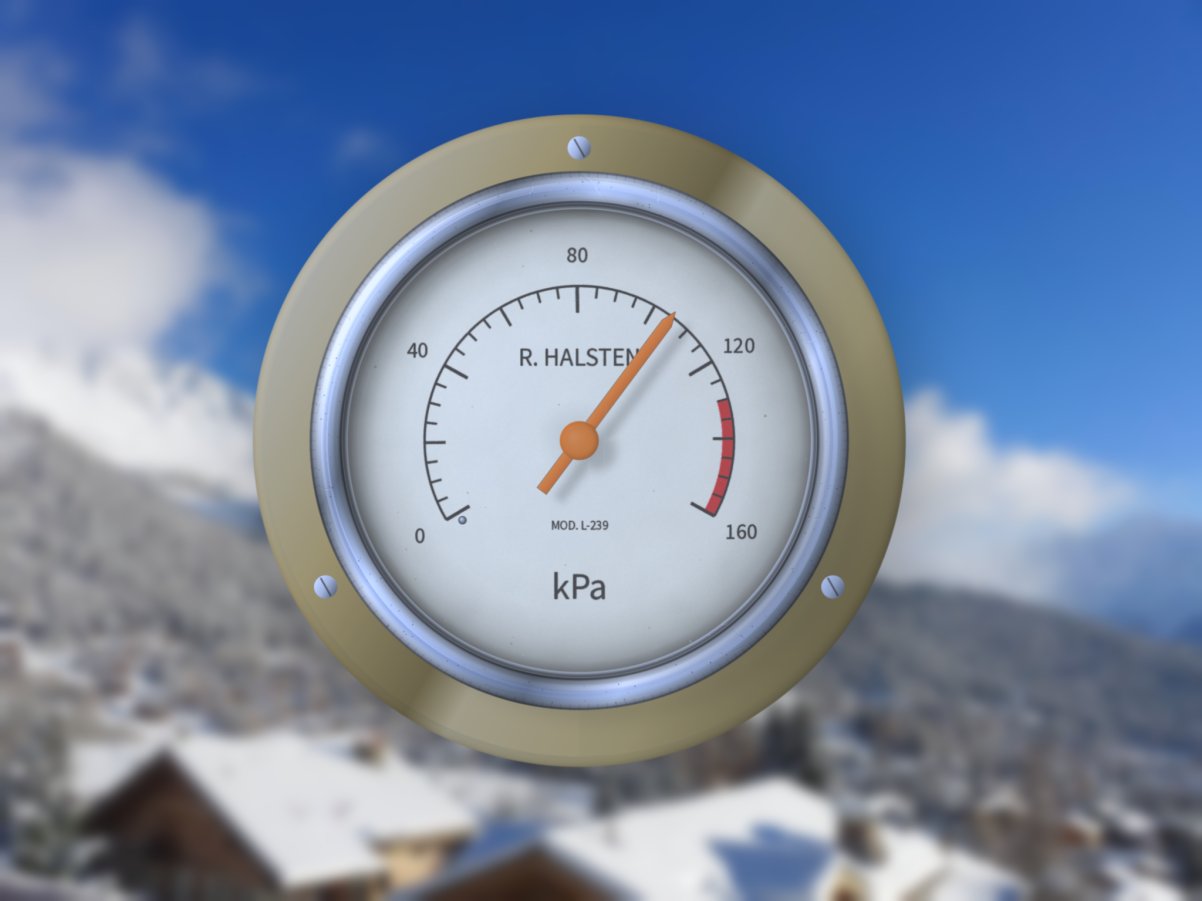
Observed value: 105 kPa
